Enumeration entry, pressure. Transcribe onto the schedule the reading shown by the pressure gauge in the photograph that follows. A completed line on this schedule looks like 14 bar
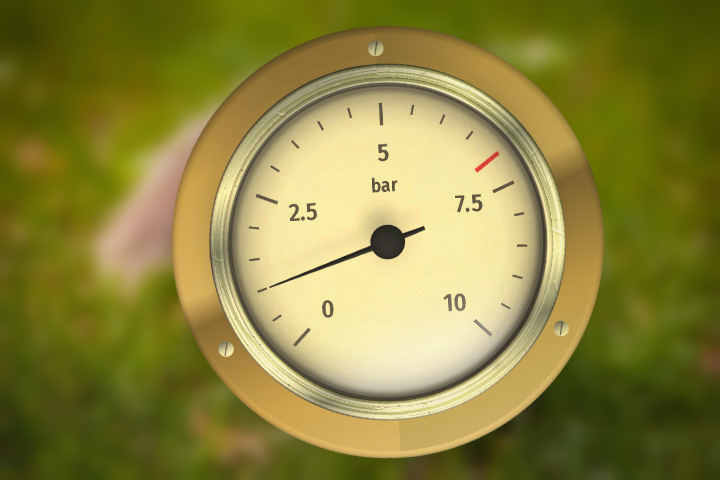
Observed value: 1 bar
